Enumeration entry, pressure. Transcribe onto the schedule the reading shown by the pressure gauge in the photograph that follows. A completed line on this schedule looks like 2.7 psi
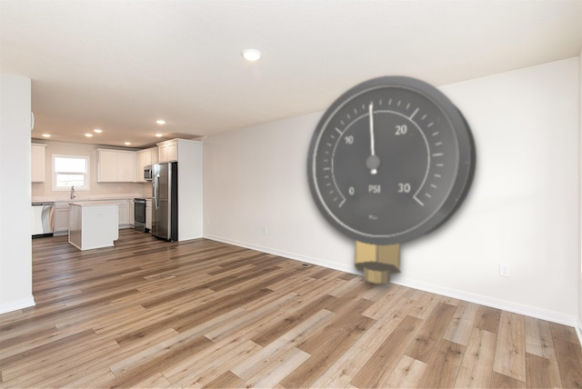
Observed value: 15 psi
